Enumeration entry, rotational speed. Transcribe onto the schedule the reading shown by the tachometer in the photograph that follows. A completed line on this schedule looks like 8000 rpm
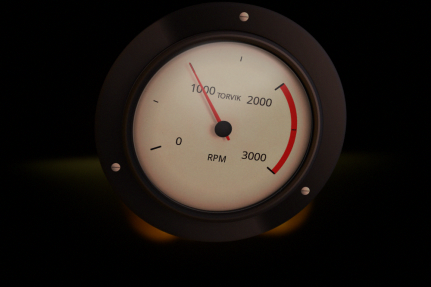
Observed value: 1000 rpm
